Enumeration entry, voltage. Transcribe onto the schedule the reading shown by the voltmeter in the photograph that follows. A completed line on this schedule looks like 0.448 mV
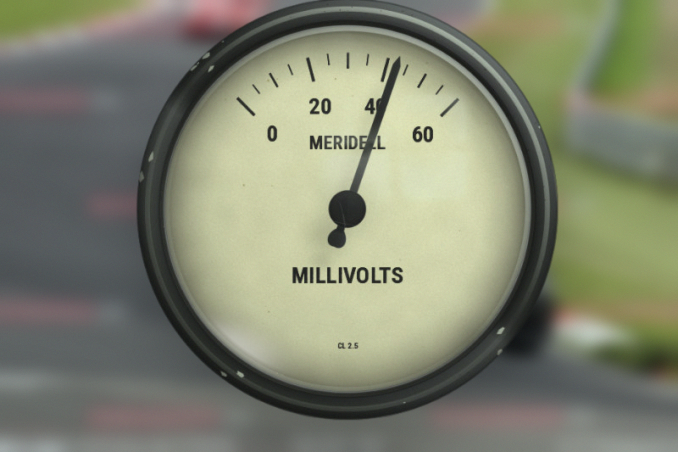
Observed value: 42.5 mV
